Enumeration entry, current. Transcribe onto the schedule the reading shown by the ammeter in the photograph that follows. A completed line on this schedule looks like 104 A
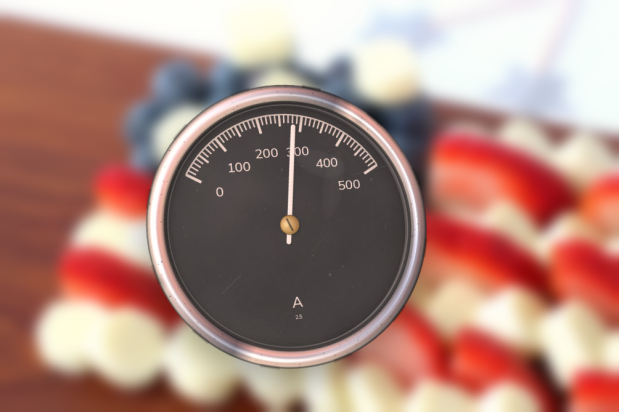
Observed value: 280 A
